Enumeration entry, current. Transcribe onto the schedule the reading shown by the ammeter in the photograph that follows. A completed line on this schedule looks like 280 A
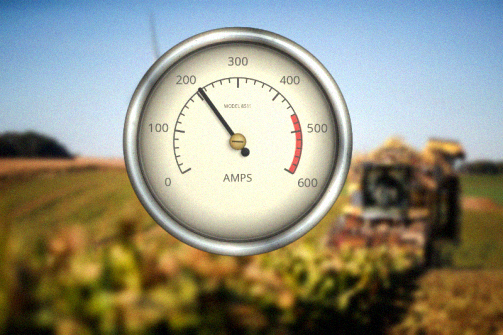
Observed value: 210 A
